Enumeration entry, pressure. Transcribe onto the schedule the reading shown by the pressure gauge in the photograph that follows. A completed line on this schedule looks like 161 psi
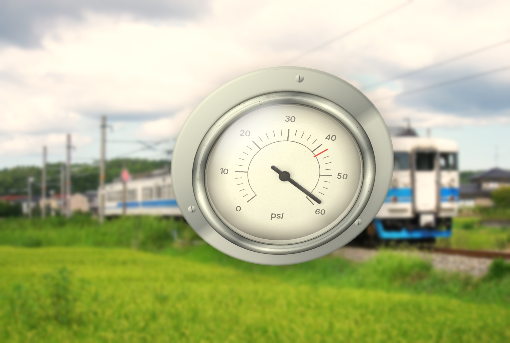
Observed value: 58 psi
